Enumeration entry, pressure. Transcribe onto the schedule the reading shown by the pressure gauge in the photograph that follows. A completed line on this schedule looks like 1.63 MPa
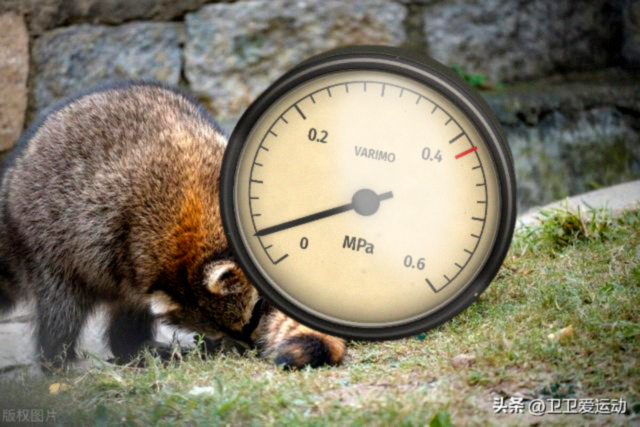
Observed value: 0.04 MPa
